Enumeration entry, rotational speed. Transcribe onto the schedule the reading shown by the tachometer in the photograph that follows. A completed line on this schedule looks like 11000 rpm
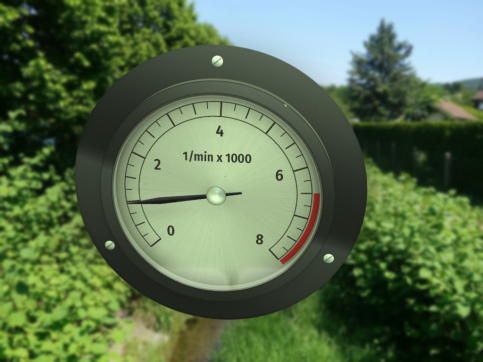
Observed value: 1000 rpm
